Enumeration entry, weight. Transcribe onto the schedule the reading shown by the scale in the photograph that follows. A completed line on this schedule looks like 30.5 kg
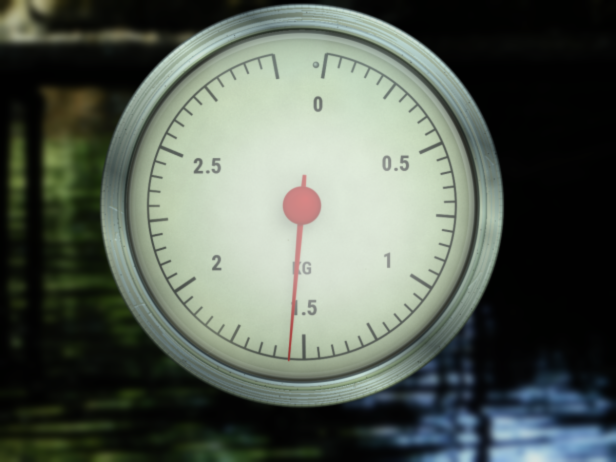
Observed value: 1.55 kg
